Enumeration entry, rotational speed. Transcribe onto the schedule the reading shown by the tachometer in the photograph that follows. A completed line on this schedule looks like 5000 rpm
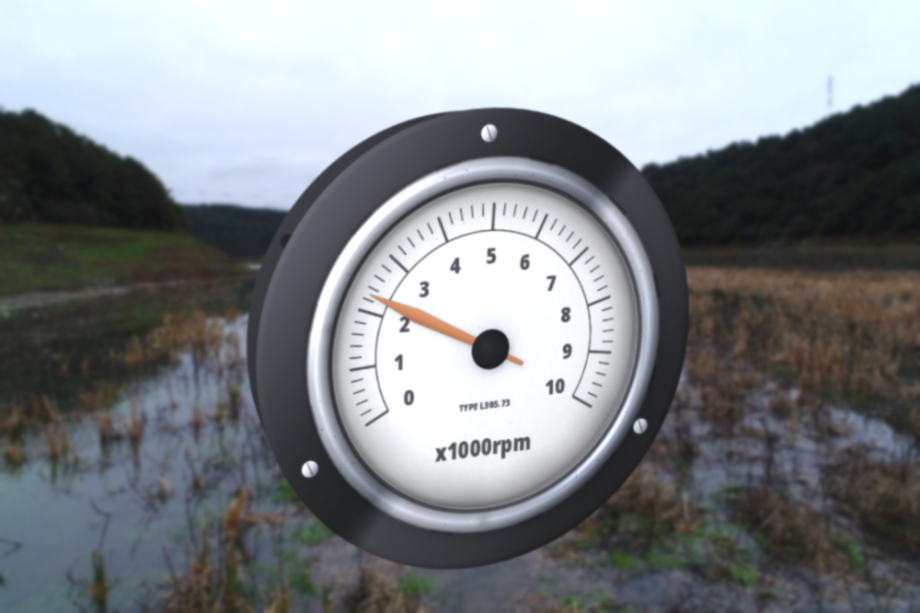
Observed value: 2300 rpm
